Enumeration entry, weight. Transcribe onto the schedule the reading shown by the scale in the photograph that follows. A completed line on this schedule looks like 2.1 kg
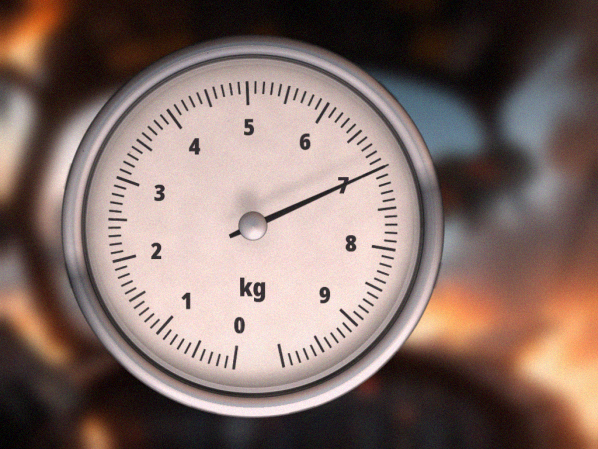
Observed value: 7 kg
